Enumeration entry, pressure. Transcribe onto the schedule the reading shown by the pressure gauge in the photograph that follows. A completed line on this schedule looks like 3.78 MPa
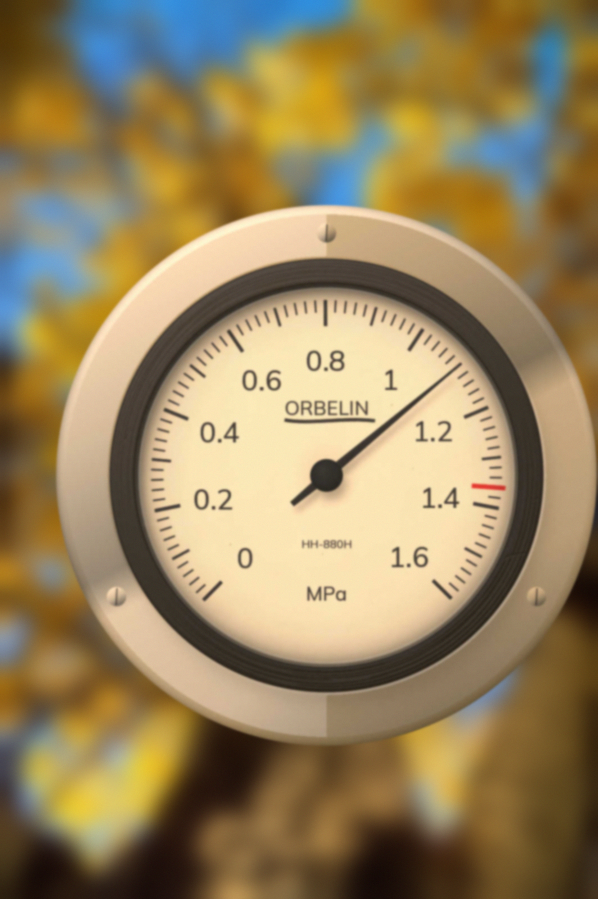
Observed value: 1.1 MPa
